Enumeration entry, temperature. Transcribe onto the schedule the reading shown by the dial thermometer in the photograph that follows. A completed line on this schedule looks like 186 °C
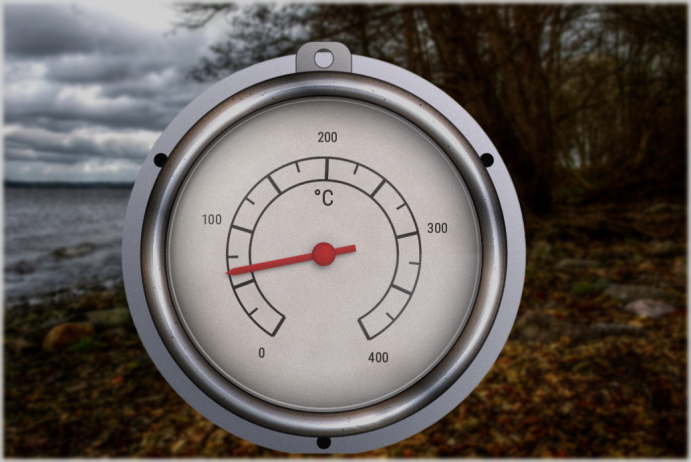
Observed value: 62.5 °C
